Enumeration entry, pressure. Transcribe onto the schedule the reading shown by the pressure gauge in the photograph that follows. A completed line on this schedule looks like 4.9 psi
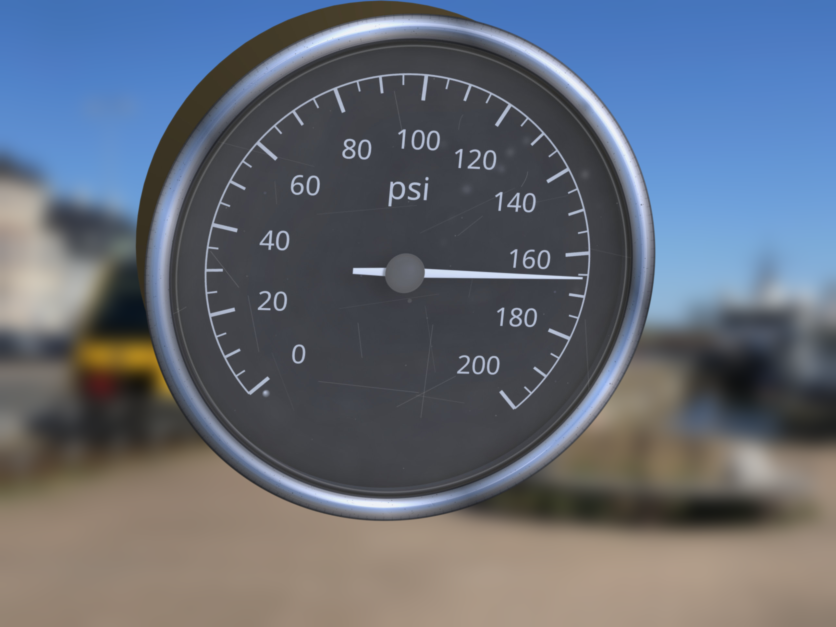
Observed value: 165 psi
